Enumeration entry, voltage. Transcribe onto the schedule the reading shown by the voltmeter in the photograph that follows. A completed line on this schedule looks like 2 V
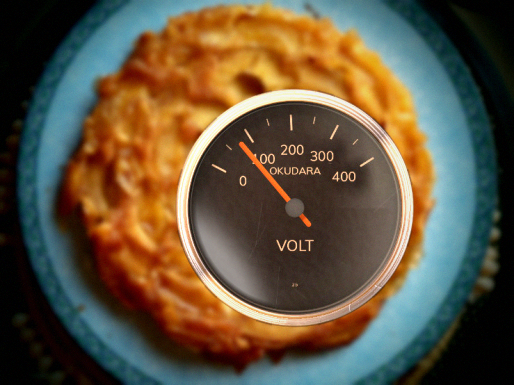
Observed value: 75 V
